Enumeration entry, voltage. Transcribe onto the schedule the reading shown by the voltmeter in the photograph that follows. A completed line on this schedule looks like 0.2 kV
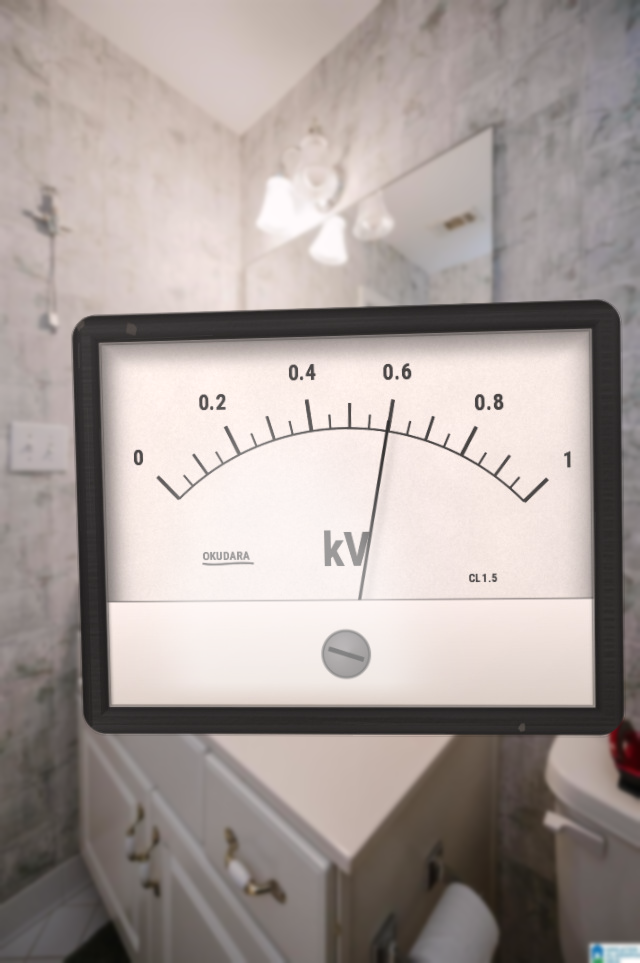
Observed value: 0.6 kV
